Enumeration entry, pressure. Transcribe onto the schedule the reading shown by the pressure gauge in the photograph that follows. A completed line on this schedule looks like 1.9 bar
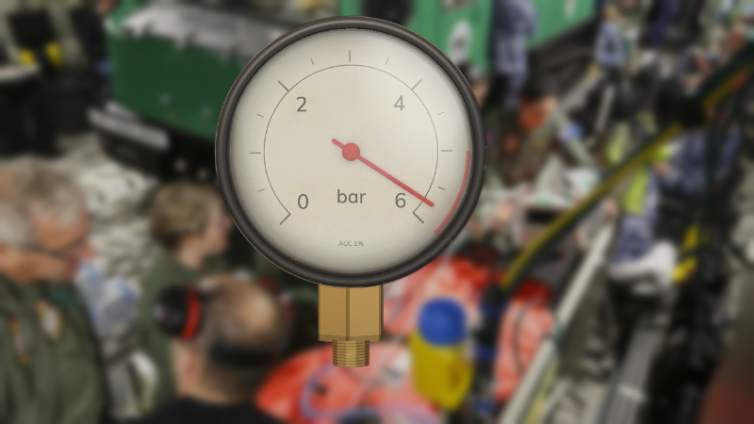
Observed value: 5.75 bar
